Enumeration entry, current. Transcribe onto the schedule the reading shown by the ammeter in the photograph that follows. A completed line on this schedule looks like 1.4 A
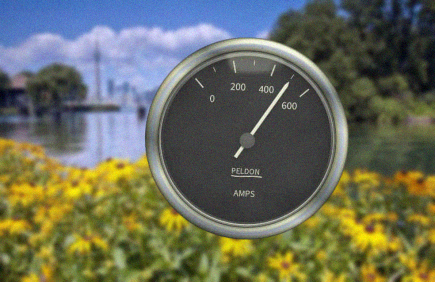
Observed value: 500 A
